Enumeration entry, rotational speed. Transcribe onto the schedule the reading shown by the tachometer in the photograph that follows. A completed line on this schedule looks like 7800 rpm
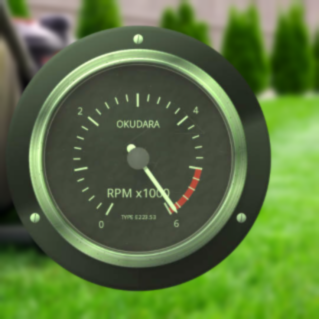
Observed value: 5900 rpm
